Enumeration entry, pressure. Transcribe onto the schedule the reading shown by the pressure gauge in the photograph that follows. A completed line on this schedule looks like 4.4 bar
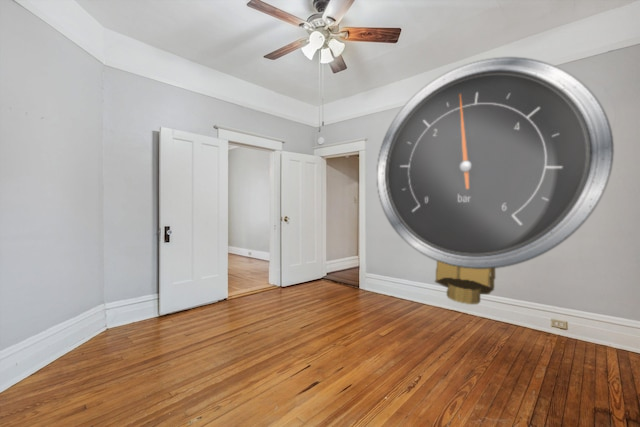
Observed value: 2.75 bar
